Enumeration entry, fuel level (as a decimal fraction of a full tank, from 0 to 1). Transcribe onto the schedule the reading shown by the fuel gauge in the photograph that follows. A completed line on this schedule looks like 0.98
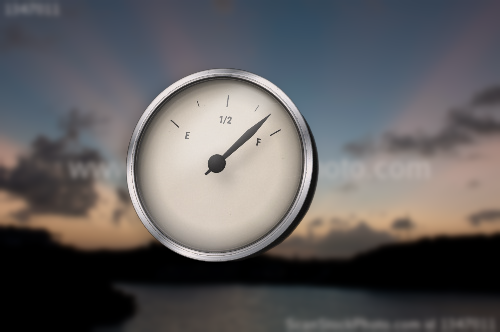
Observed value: 0.875
